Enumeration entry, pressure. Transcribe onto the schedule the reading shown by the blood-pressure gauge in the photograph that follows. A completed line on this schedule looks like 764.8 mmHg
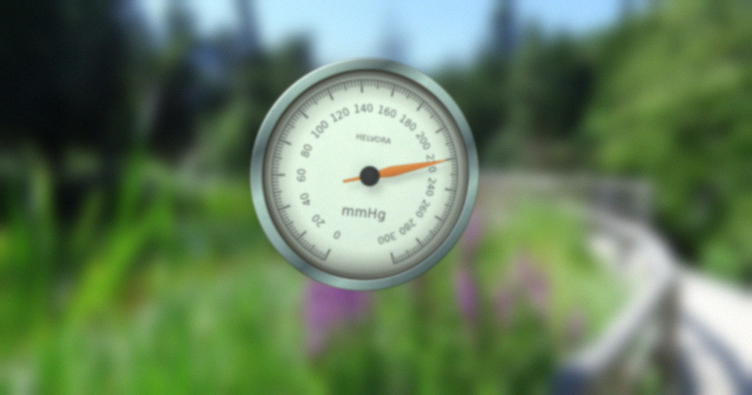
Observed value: 220 mmHg
